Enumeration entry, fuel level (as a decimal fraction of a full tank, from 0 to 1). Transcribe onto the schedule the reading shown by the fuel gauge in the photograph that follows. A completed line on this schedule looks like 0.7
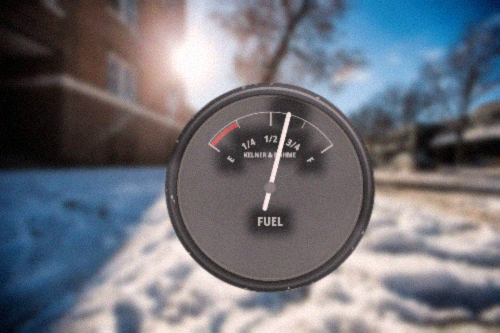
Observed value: 0.625
